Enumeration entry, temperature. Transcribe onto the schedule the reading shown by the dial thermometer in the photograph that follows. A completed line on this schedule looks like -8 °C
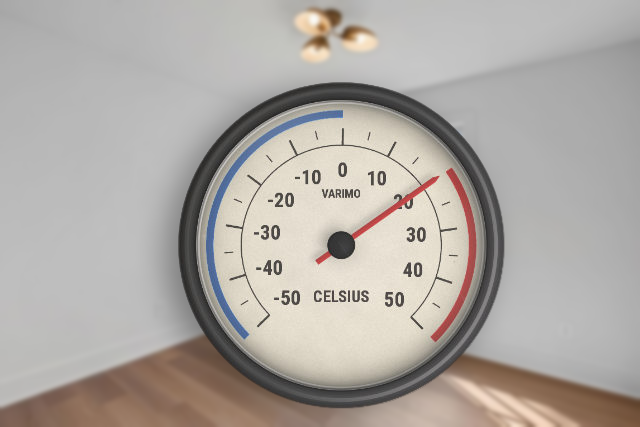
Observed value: 20 °C
